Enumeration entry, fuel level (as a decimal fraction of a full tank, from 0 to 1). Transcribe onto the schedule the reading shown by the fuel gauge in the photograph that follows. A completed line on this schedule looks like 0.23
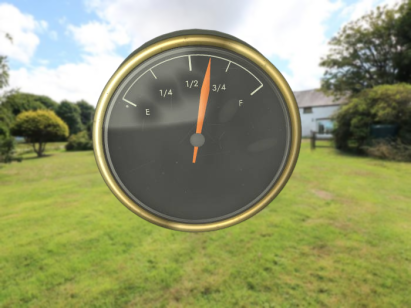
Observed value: 0.625
